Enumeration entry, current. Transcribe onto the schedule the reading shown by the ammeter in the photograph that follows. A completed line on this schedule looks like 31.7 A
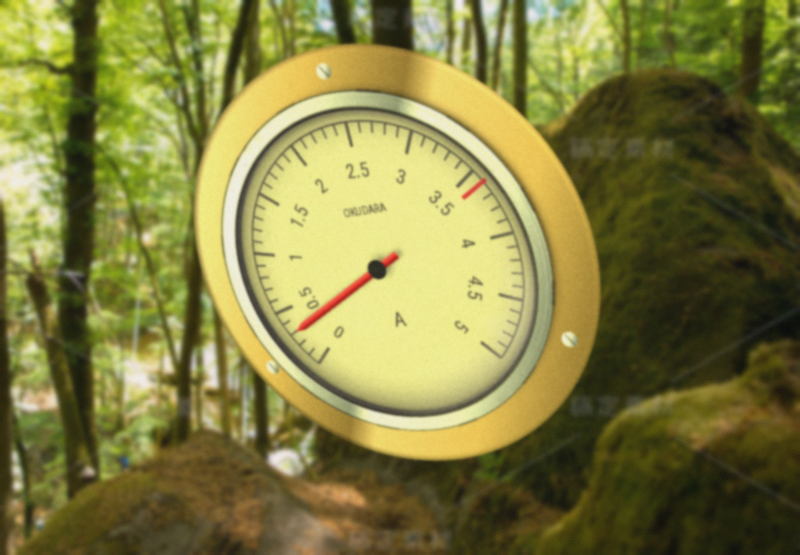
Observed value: 0.3 A
